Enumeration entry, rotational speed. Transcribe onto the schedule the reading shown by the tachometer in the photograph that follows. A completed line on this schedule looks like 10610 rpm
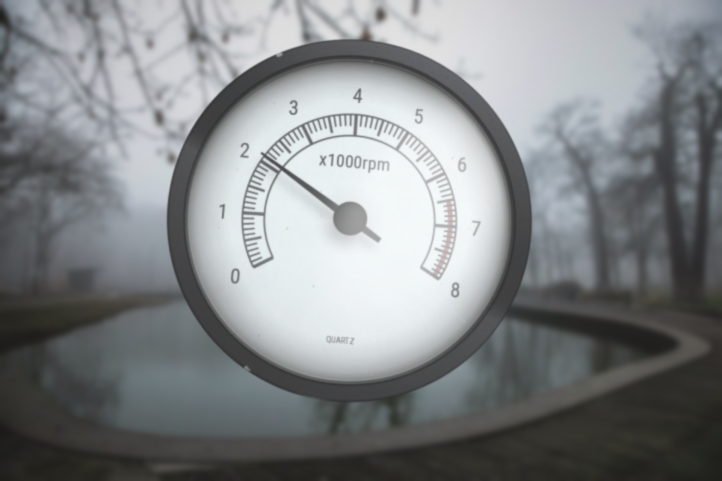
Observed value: 2100 rpm
